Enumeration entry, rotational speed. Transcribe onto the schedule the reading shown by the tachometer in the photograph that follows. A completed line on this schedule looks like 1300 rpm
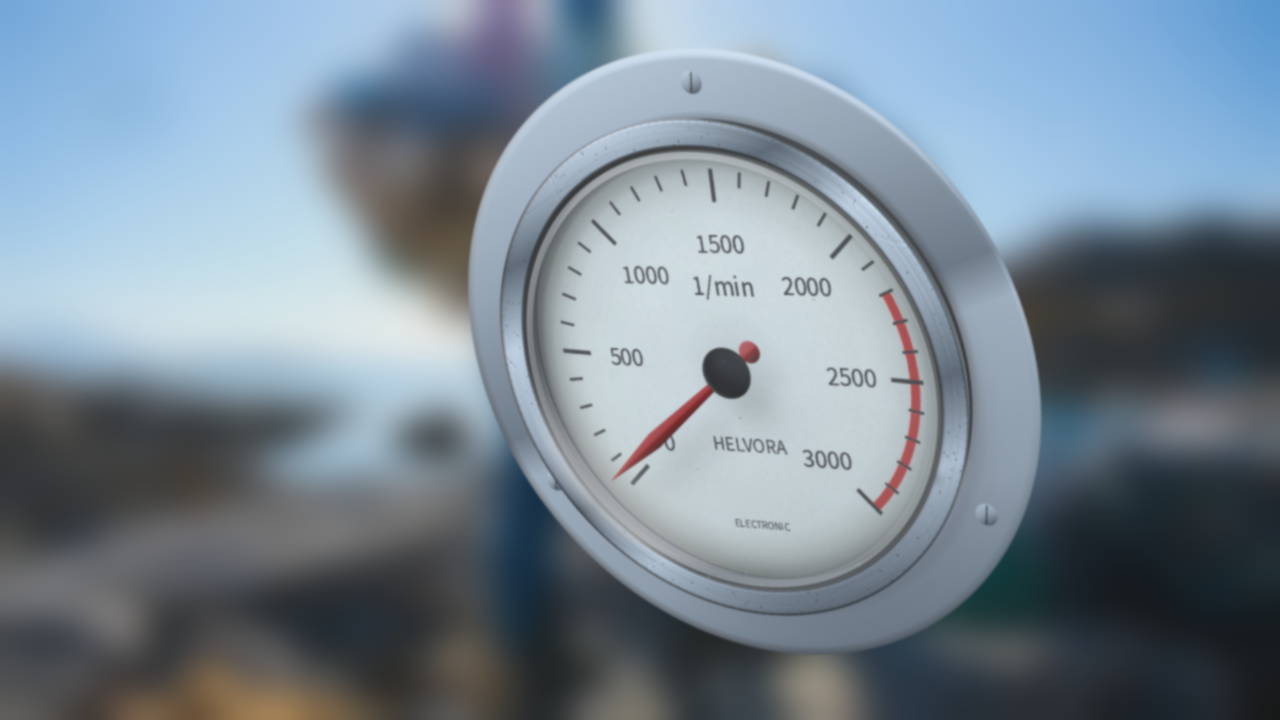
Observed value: 50 rpm
